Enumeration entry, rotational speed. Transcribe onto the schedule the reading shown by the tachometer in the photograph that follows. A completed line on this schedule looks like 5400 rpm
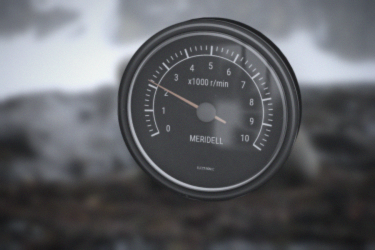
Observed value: 2200 rpm
